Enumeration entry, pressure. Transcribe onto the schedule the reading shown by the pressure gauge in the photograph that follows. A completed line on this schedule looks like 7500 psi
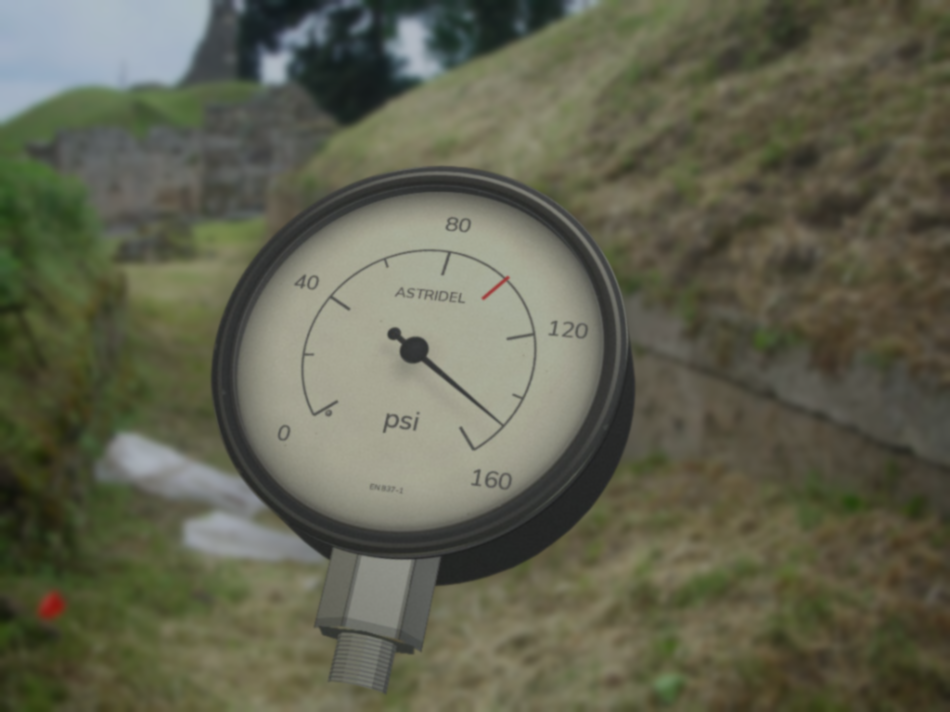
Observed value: 150 psi
